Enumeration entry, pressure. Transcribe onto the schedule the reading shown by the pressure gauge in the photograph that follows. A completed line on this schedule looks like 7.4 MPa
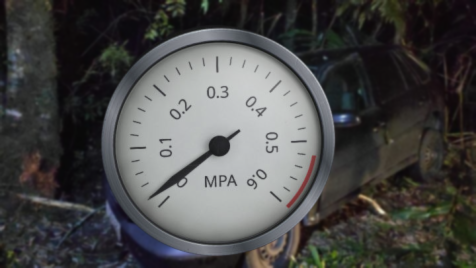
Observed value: 0.02 MPa
